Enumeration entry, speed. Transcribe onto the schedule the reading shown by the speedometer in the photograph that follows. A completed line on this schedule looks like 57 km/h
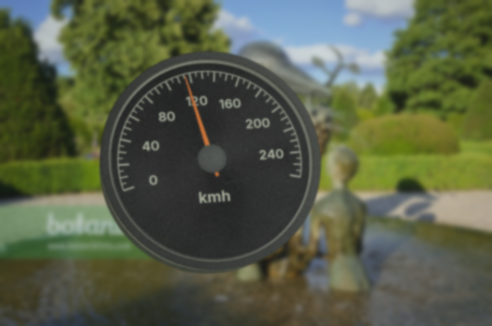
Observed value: 115 km/h
